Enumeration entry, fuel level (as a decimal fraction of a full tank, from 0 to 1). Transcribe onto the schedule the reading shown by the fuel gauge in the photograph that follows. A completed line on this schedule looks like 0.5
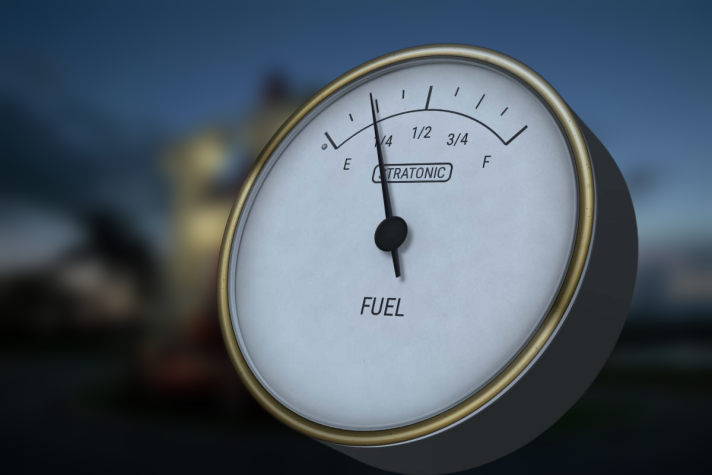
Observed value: 0.25
